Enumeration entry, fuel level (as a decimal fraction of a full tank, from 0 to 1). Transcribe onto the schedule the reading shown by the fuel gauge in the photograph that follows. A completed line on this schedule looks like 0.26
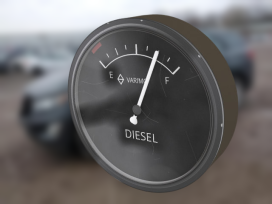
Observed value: 0.75
